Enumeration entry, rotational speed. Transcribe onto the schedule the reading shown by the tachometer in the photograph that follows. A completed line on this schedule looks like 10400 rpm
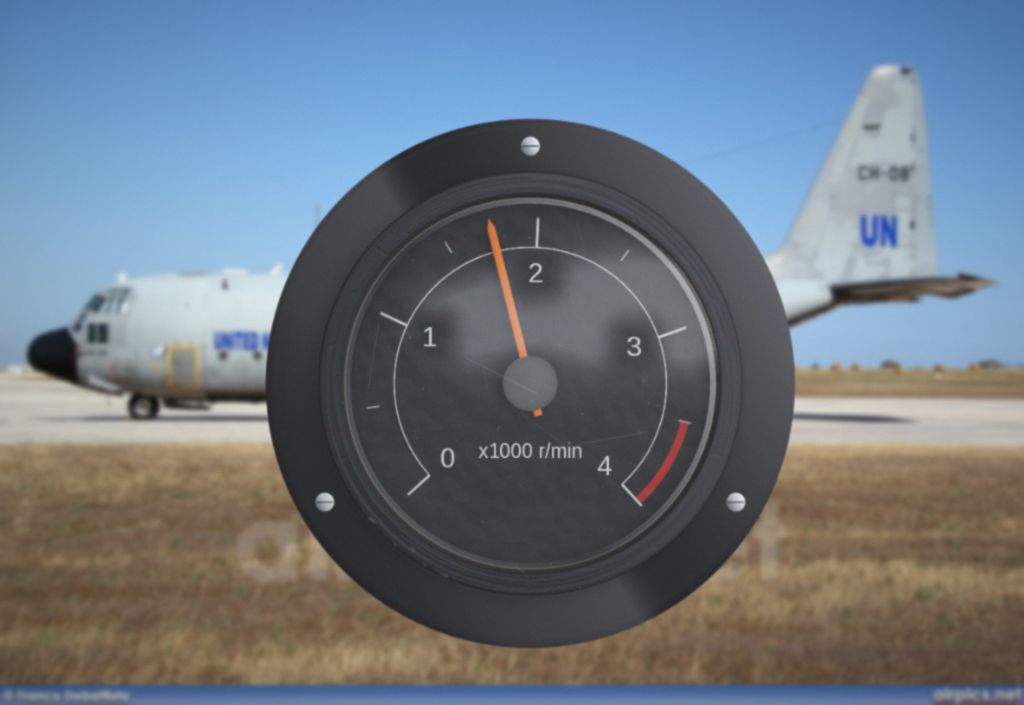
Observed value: 1750 rpm
